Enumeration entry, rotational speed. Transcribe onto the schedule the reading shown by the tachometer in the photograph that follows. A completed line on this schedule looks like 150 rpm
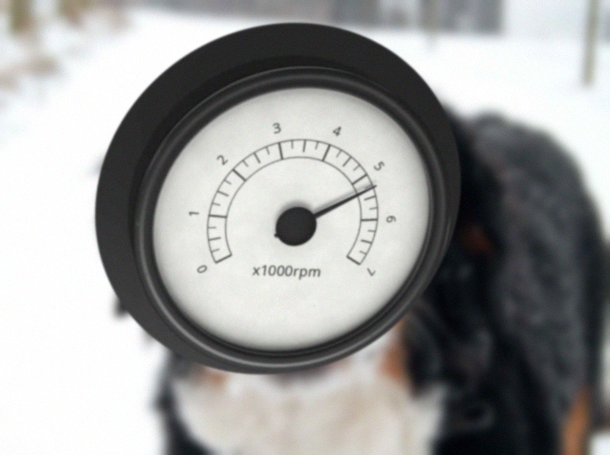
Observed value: 5250 rpm
